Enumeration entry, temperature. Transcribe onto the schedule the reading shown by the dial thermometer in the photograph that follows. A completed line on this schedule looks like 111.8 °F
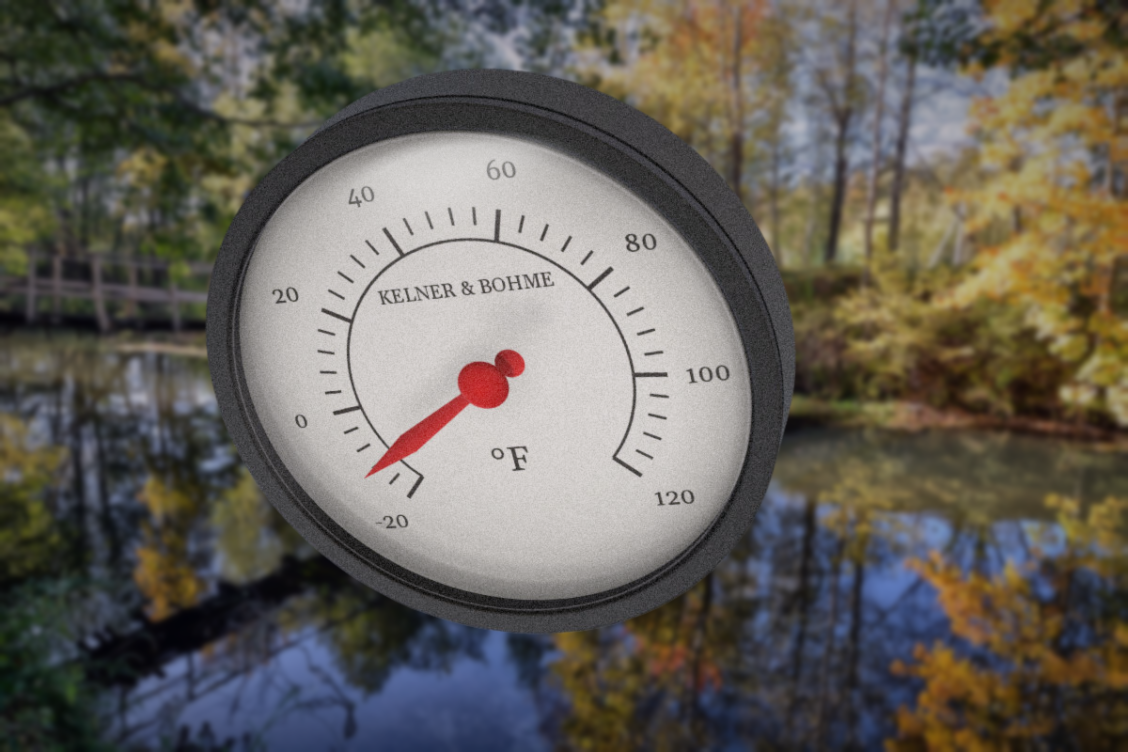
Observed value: -12 °F
